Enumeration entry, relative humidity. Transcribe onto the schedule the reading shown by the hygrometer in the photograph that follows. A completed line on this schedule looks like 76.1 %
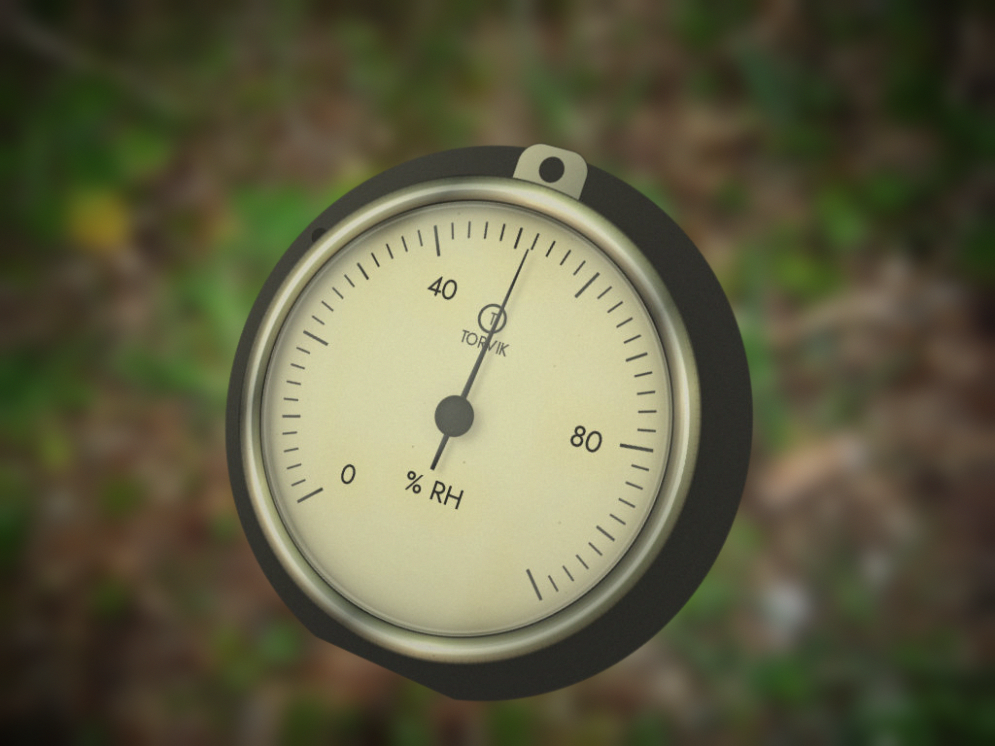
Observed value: 52 %
